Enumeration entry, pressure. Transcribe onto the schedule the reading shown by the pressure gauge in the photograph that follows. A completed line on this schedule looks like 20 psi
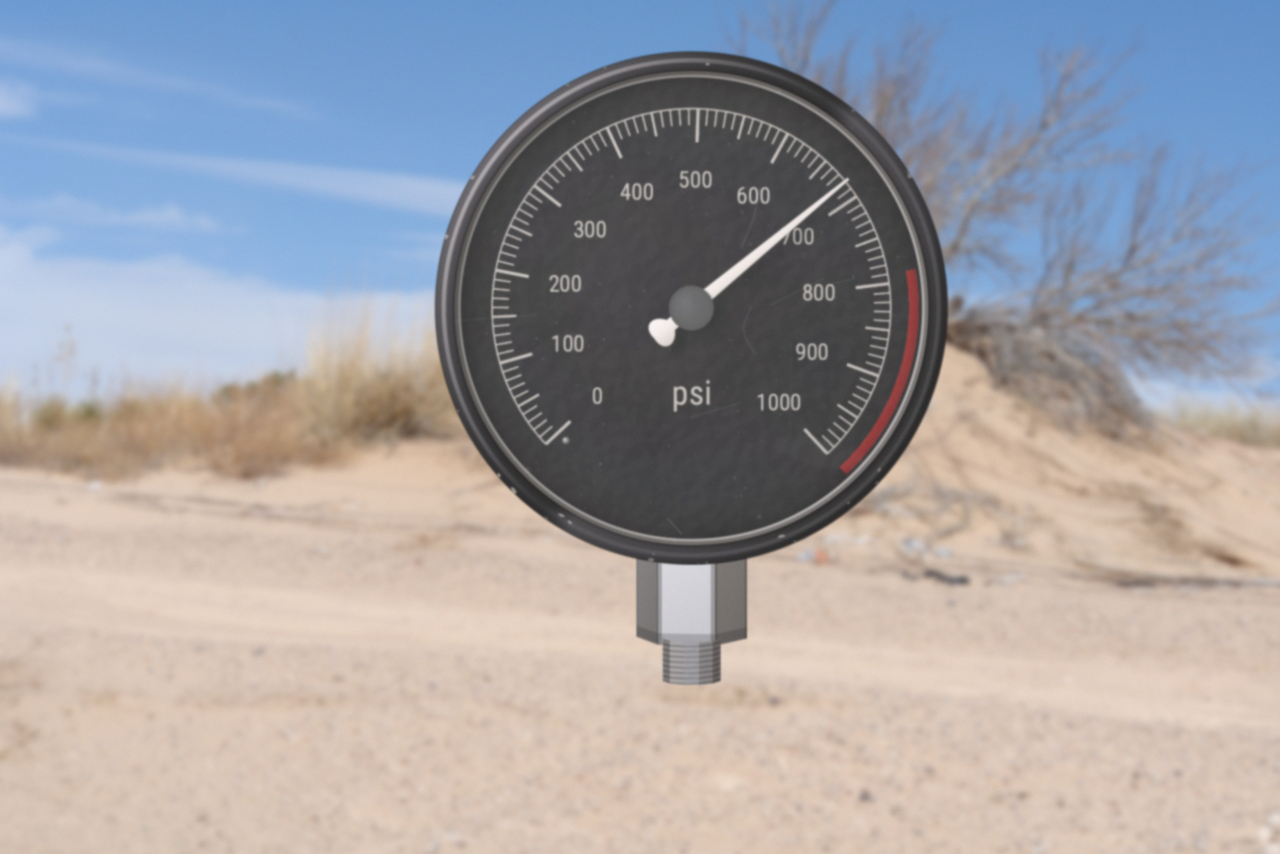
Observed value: 680 psi
